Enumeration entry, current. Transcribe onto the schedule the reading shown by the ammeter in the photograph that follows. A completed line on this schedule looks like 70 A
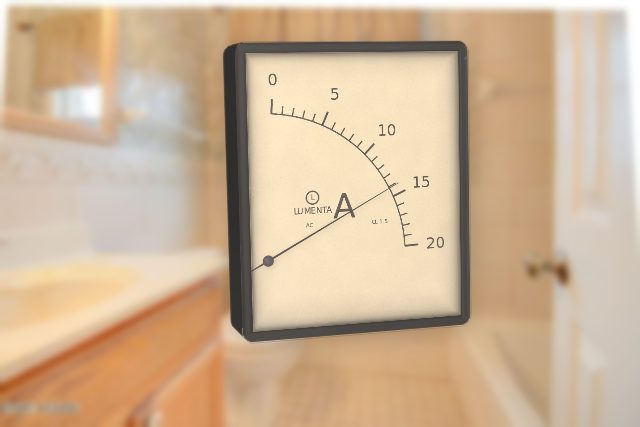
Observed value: 14 A
